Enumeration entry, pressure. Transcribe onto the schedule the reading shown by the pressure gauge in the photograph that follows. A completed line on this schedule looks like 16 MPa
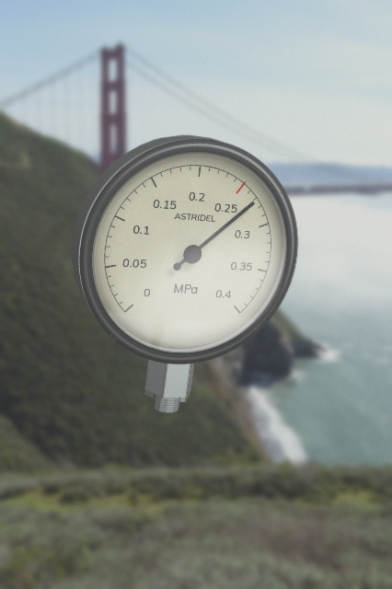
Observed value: 0.27 MPa
